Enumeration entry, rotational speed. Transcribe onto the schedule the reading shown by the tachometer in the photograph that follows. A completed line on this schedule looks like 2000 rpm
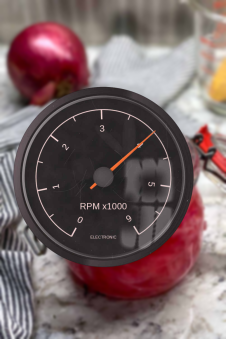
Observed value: 4000 rpm
